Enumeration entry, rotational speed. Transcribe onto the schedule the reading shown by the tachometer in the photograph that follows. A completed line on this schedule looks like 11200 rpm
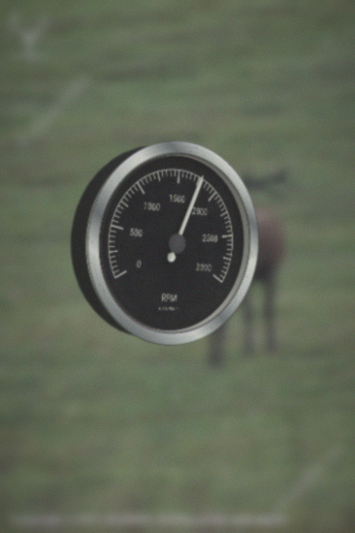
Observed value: 1750 rpm
